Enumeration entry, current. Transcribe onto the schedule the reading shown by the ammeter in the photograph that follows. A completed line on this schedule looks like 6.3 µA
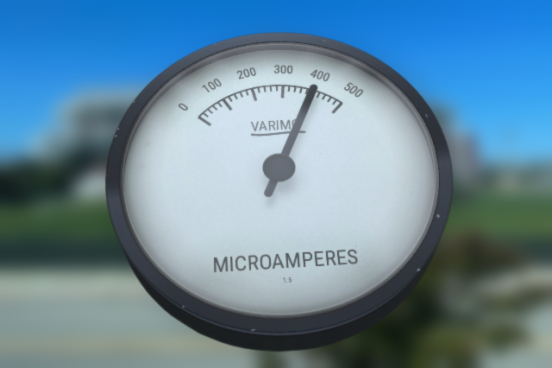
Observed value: 400 µA
